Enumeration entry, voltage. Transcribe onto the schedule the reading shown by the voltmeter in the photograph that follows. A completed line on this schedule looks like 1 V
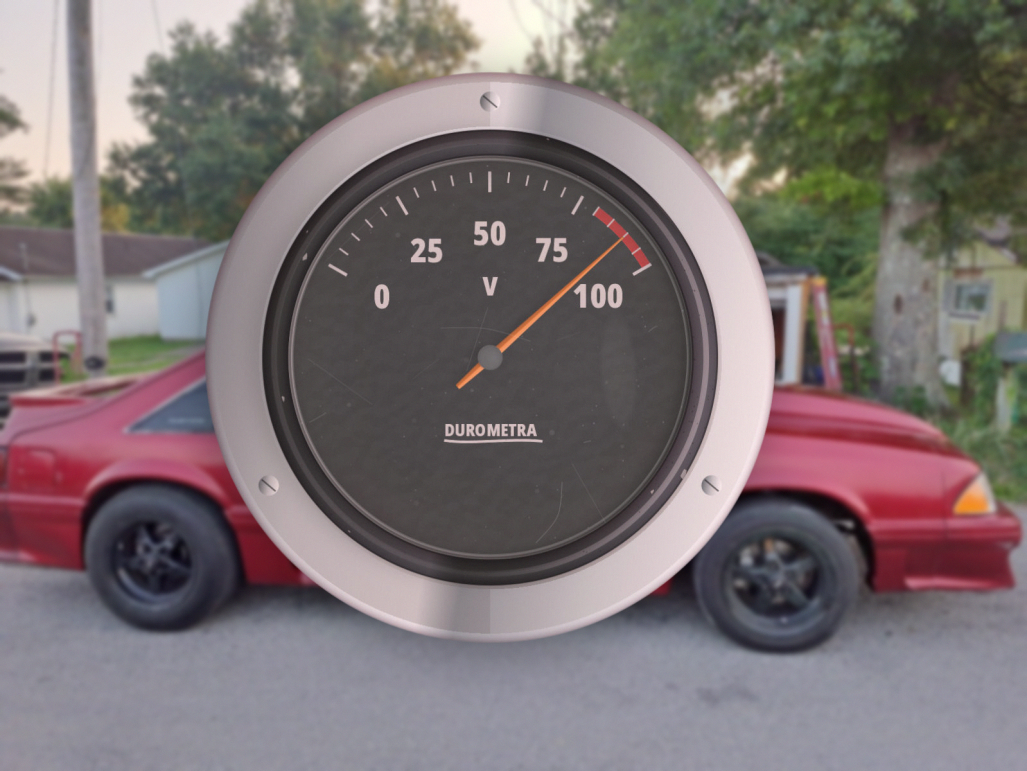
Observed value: 90 V
